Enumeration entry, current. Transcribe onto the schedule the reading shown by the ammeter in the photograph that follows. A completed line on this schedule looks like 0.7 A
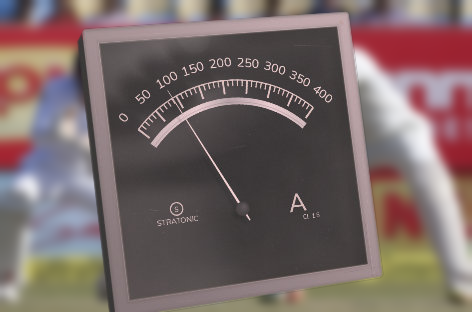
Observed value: 90 A
